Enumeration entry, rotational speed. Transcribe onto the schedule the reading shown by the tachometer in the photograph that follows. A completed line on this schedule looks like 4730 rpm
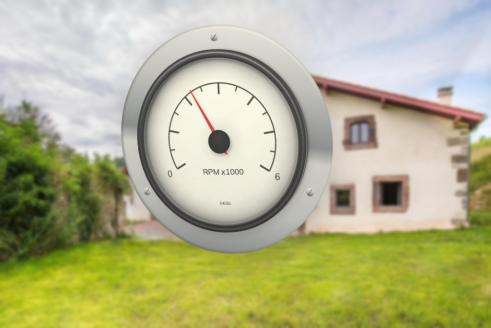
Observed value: 2250 rpm
